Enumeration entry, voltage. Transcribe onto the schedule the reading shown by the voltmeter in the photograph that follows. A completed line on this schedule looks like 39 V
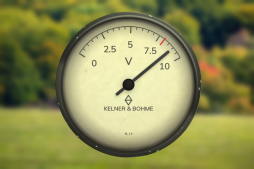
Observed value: 9 V
